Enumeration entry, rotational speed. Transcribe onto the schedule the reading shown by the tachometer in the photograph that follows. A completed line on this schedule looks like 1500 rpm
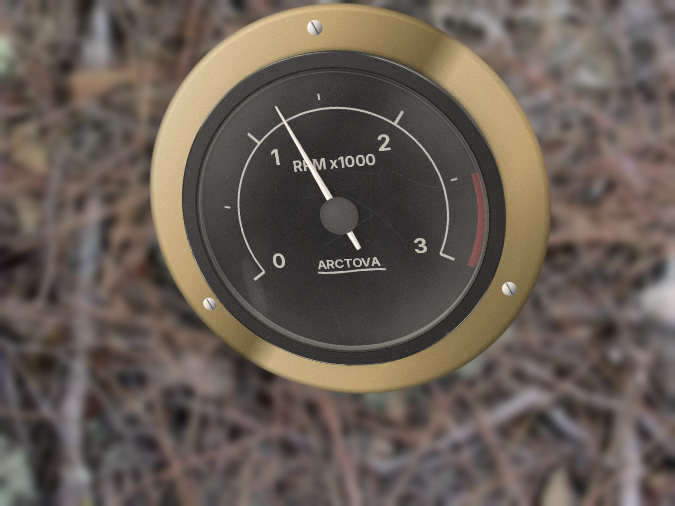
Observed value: 1250 rpm
